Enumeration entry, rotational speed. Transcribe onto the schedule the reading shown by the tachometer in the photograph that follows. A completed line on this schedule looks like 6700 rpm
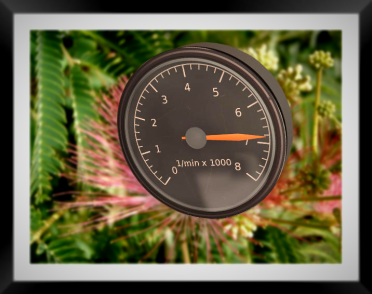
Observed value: 6800 rpm
